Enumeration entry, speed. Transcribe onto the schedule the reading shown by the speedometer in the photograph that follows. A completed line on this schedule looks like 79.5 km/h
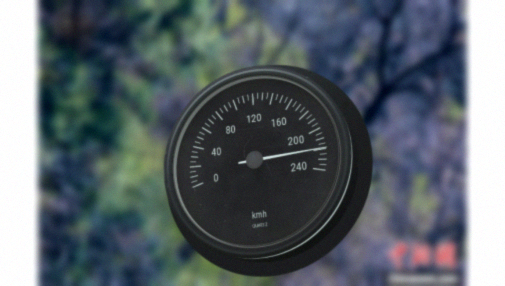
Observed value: 220 km/h
